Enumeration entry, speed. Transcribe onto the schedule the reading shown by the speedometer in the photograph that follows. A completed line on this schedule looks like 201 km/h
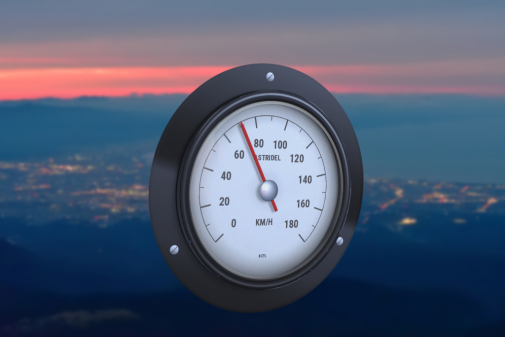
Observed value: 70 km/h
